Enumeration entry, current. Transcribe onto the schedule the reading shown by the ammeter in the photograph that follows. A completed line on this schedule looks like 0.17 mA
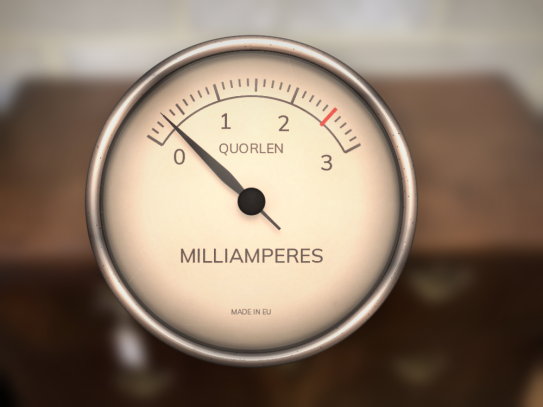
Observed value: 0.3 mA
